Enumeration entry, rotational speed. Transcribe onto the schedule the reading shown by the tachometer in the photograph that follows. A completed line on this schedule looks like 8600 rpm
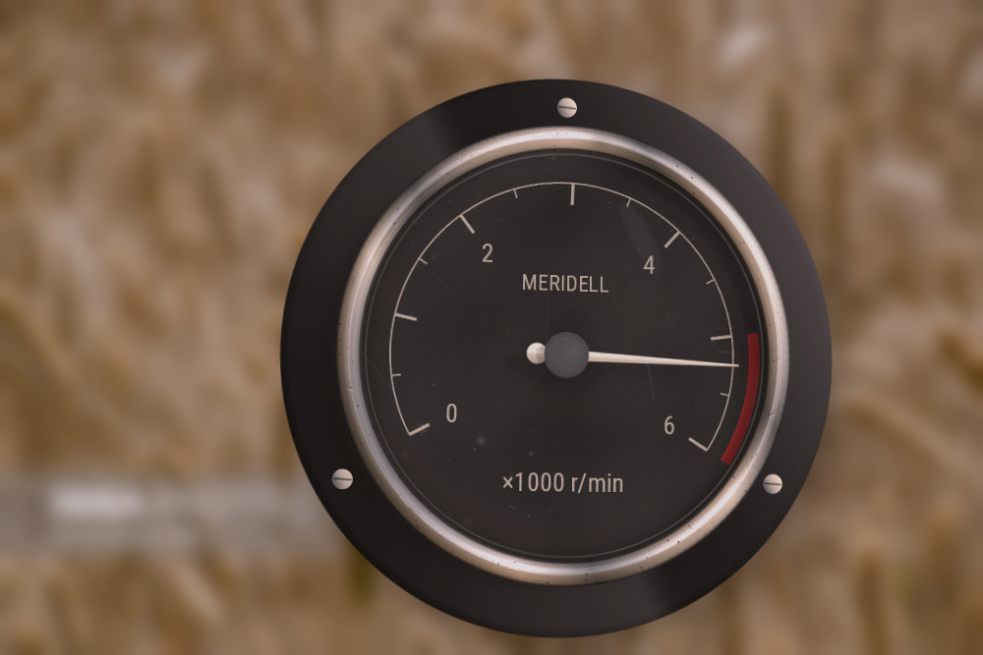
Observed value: 5250 rpm
